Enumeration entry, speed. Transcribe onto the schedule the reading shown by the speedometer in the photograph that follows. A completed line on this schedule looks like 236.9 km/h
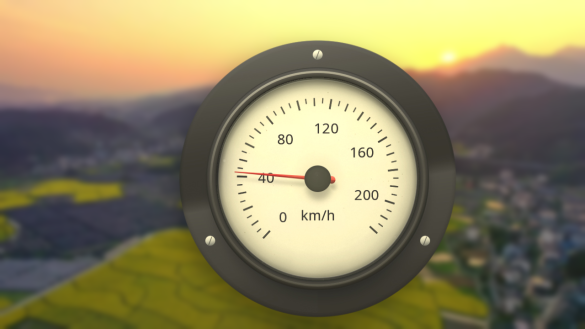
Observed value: 42.5 km/h
